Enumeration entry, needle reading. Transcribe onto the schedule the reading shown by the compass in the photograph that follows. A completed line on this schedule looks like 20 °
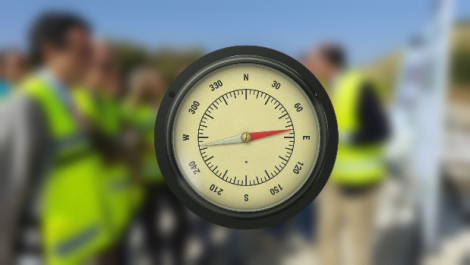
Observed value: 80 °
